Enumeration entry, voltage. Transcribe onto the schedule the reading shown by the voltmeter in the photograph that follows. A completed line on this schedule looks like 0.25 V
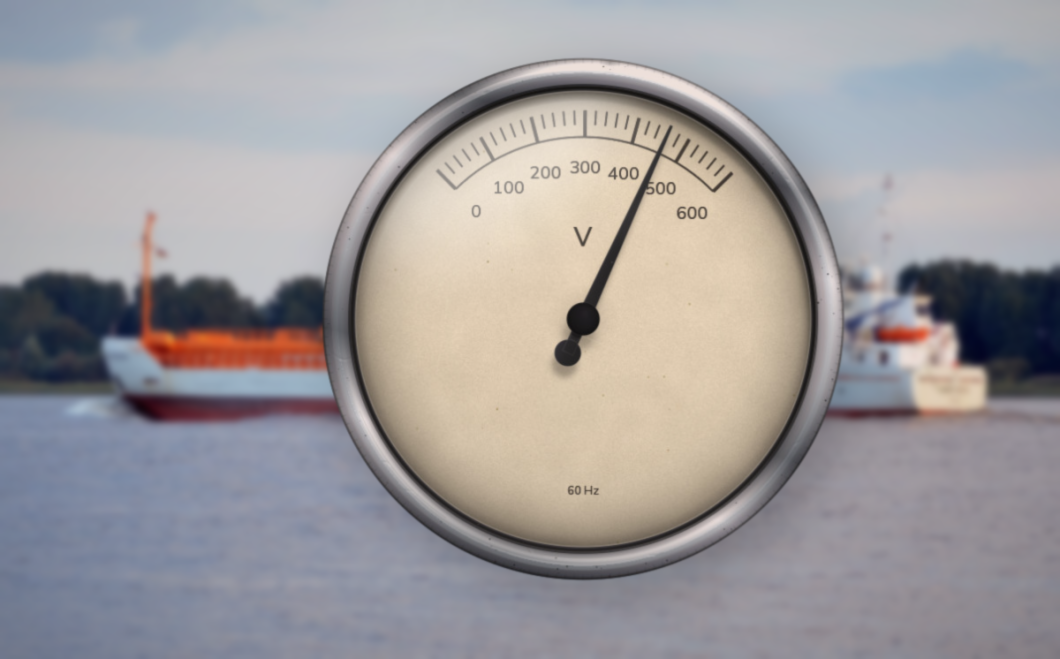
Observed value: 460 V
